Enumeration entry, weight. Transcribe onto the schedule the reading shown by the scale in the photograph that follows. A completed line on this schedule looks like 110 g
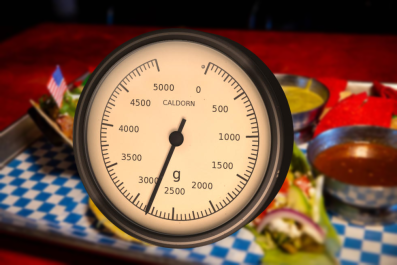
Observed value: 2800 g
